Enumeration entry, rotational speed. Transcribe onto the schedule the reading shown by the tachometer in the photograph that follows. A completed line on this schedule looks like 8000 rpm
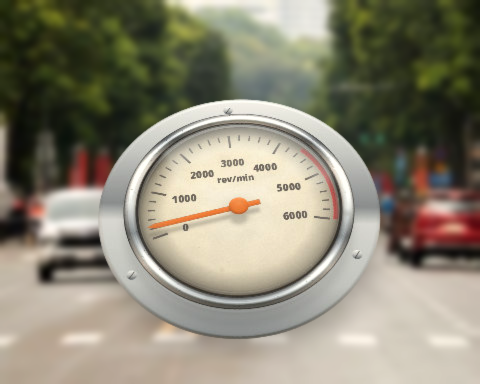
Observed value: 200 rpm
